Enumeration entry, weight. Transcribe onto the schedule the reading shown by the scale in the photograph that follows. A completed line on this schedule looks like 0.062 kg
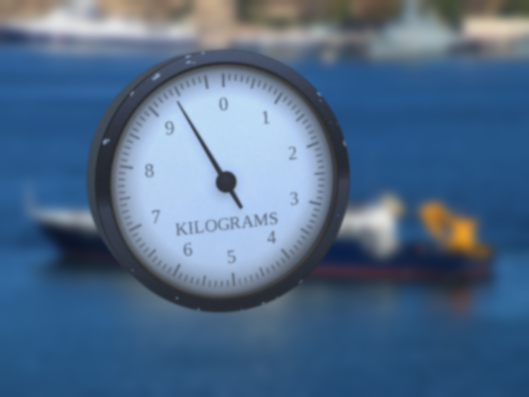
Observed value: 9.4 kg
